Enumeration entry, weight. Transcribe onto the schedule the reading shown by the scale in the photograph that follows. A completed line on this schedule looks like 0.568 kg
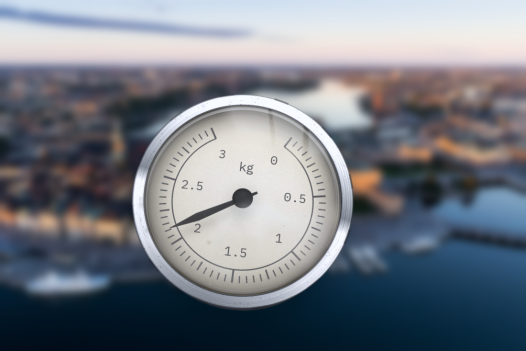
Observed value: 2.1 kg
